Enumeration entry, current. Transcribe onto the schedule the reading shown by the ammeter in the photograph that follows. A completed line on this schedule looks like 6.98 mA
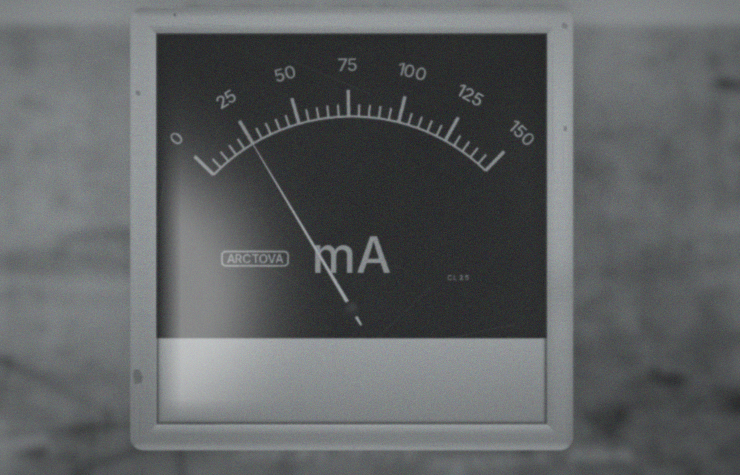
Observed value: 25 mA
